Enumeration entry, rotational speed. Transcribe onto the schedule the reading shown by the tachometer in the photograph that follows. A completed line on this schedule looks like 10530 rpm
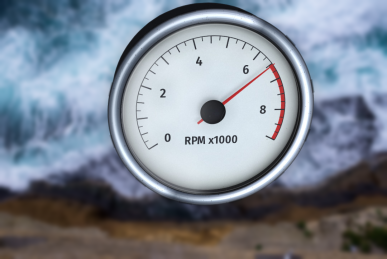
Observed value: 6500 rpm
